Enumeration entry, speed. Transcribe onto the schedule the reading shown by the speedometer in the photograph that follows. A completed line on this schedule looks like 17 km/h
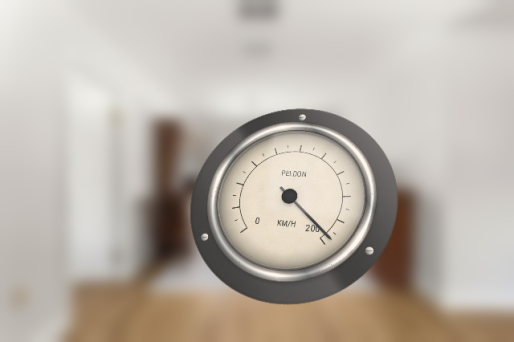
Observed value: 195 km/h
